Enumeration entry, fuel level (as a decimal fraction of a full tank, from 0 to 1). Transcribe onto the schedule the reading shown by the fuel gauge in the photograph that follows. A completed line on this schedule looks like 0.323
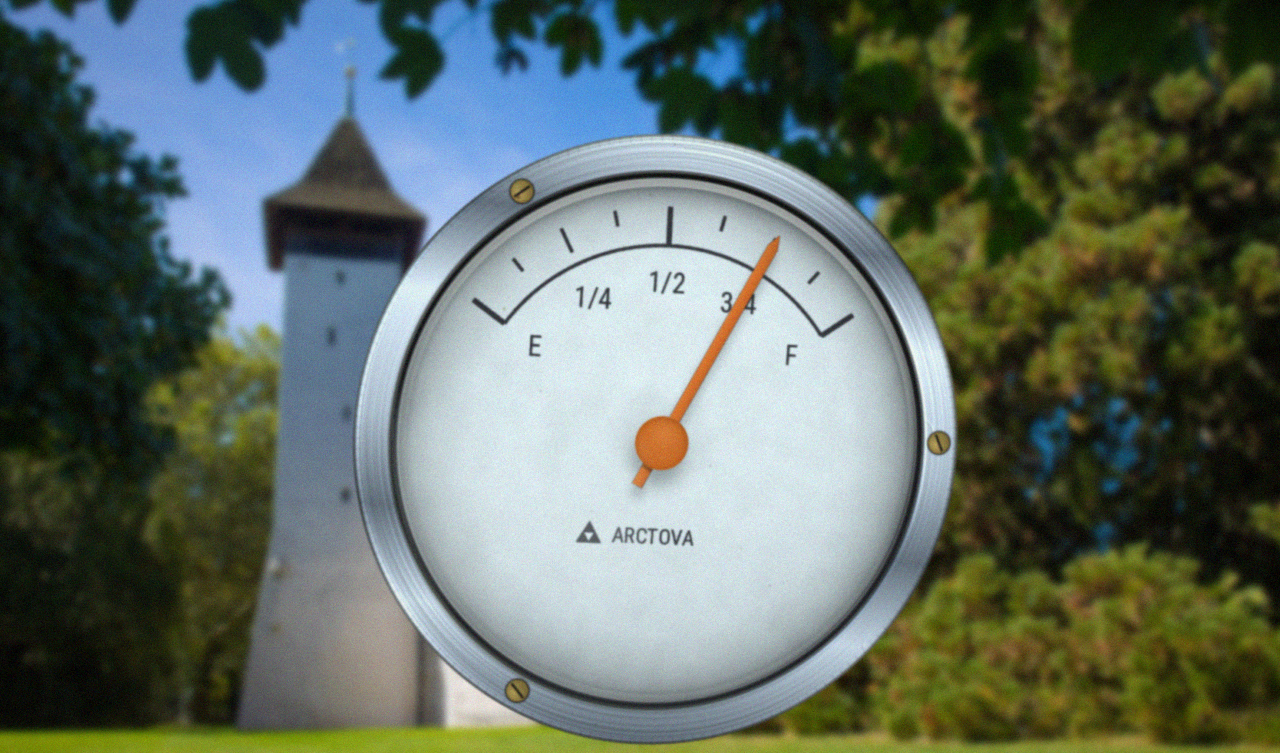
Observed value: 0.75
